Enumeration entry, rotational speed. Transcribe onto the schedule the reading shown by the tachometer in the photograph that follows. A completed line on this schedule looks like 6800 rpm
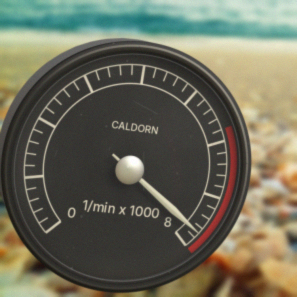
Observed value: 7700 rpm
